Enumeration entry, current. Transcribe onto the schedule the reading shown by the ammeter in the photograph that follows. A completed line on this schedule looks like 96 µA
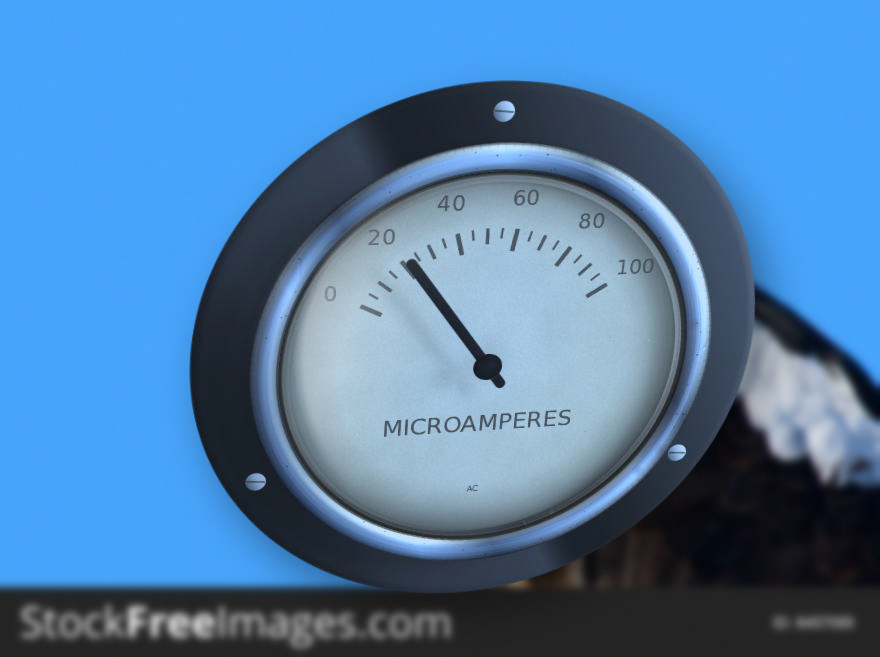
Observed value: 22.5 µA
